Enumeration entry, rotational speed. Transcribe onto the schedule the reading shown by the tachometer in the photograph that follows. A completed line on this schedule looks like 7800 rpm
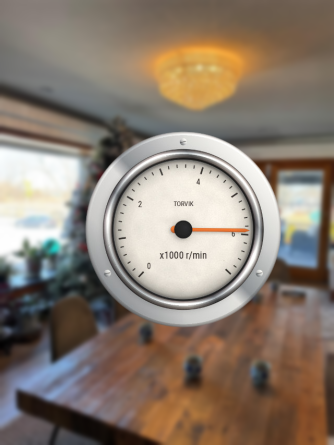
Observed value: 5900 rpm
